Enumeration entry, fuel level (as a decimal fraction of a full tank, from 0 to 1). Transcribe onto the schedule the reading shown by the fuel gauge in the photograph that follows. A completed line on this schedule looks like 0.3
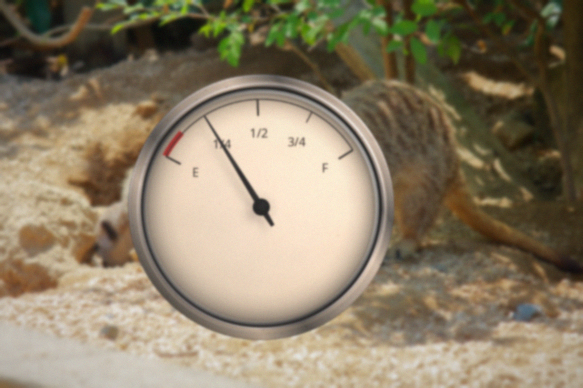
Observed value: 0.25
